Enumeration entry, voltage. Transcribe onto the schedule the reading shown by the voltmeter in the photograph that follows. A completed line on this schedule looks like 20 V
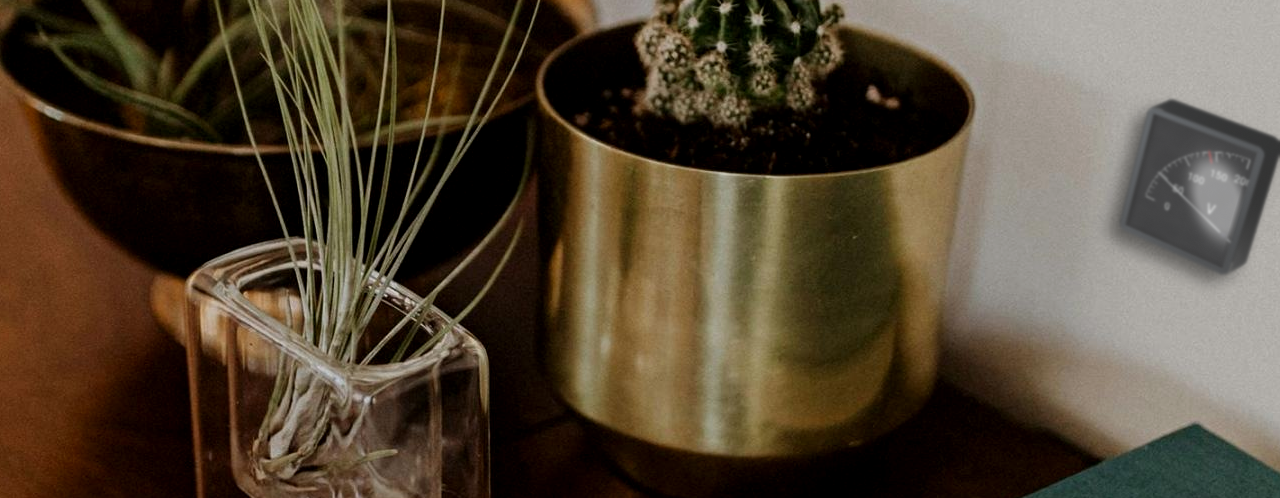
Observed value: 50 V
